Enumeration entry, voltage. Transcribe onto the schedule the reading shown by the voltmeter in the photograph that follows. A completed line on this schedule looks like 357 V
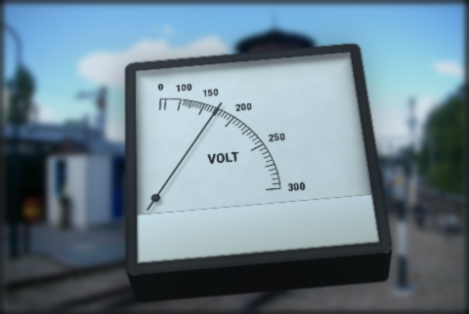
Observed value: 175 V
